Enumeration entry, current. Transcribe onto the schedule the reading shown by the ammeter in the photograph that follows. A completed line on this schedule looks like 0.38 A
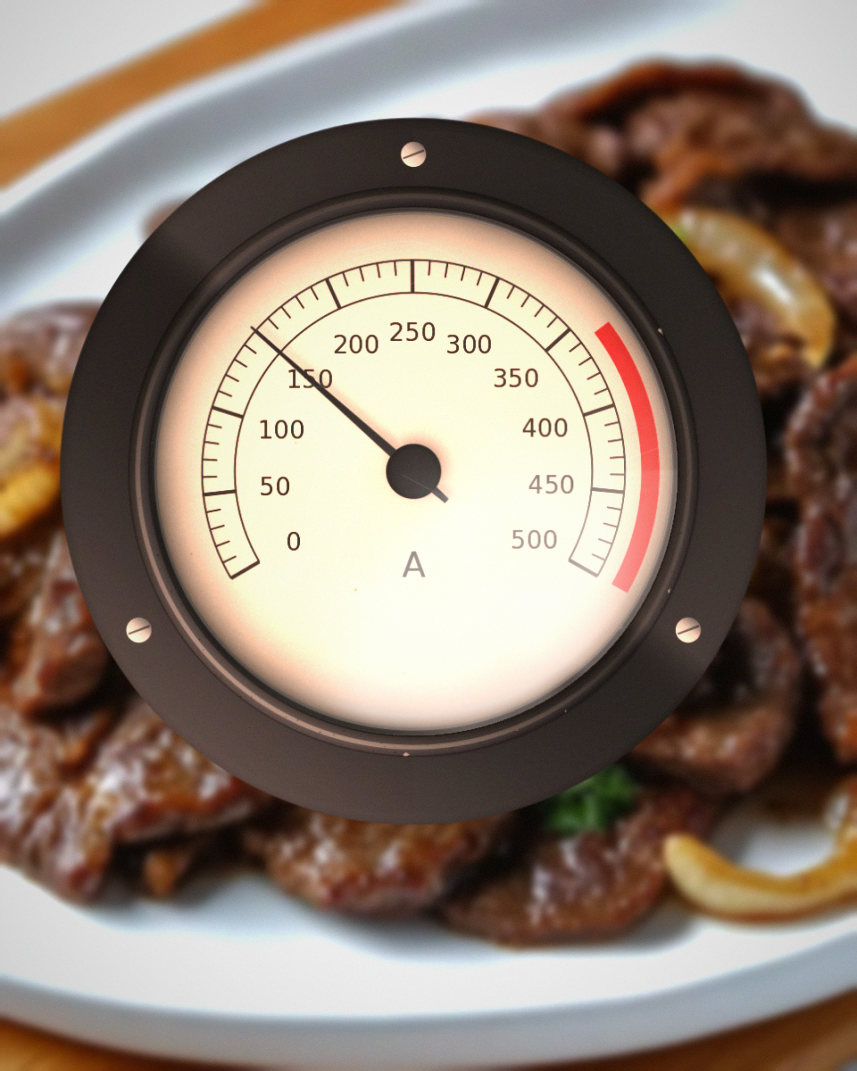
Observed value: 150 A
